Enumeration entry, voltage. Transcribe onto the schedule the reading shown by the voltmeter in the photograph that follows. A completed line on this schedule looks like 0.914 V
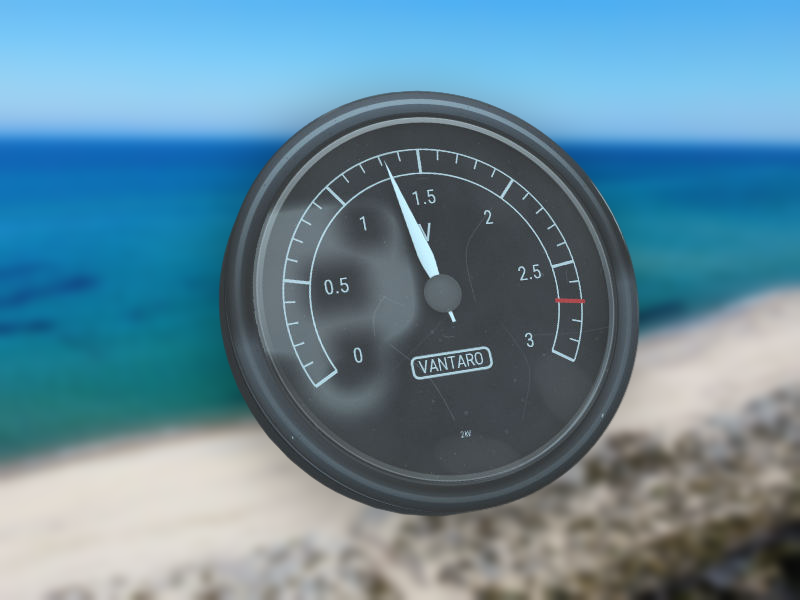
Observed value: 1.3 V
